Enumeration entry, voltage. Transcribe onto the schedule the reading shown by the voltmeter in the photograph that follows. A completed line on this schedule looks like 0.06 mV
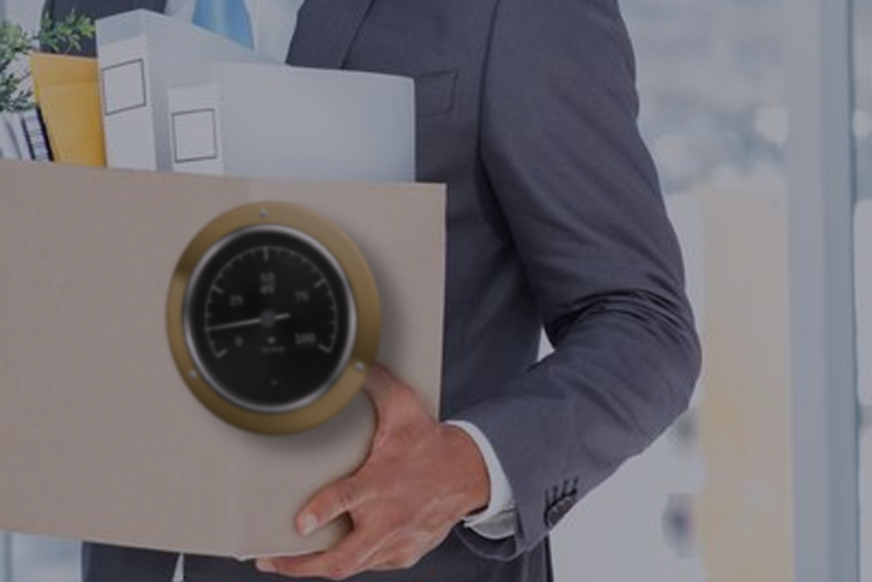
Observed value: 10 mV
